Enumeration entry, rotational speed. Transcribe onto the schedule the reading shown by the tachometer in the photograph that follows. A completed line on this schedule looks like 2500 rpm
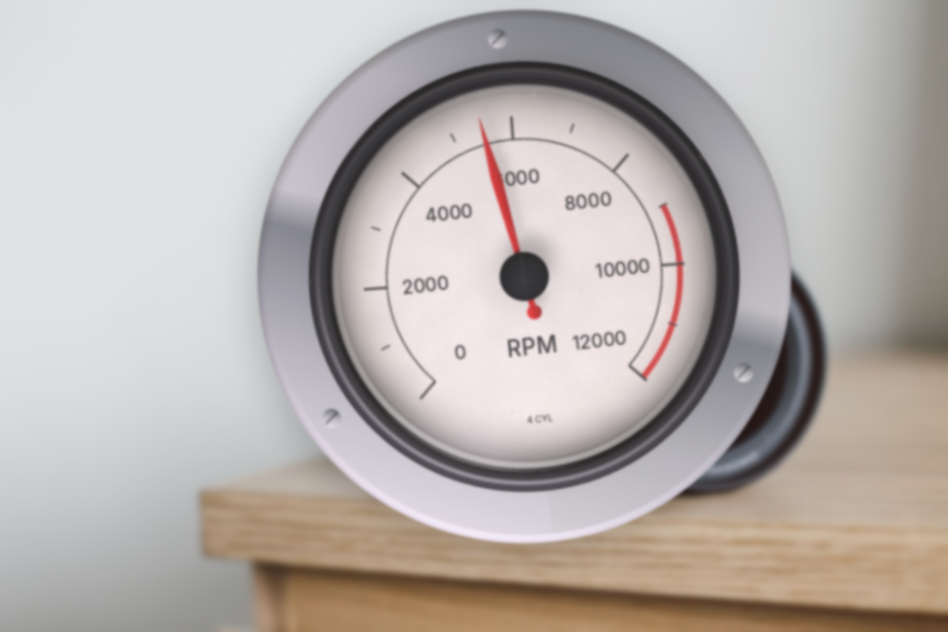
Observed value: 5500 rpm
